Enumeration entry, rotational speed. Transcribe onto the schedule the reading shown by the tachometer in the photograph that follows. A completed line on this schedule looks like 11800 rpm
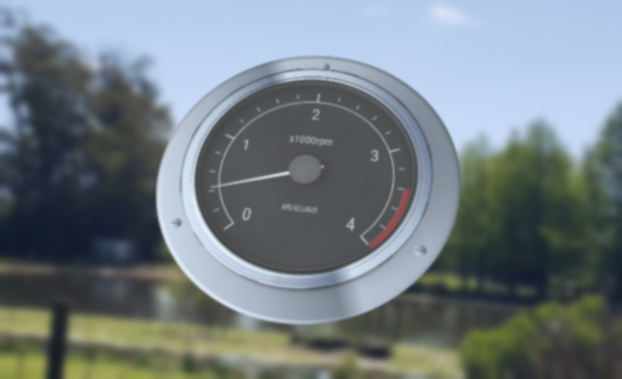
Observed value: 400 rpm
